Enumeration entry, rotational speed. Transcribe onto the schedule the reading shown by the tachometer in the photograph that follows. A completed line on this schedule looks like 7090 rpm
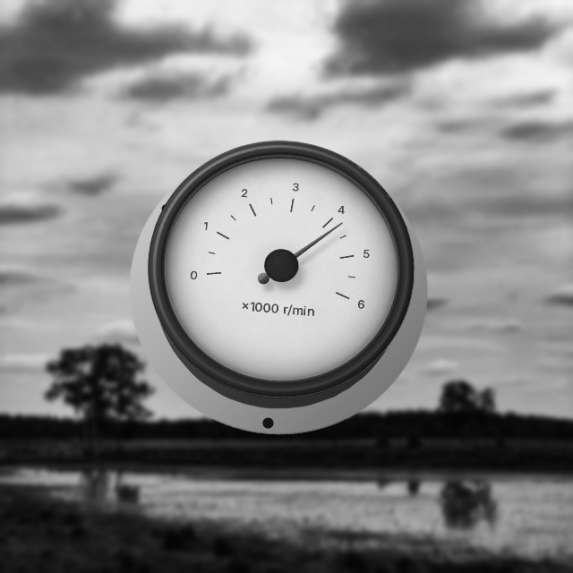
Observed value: 4250 rpm
